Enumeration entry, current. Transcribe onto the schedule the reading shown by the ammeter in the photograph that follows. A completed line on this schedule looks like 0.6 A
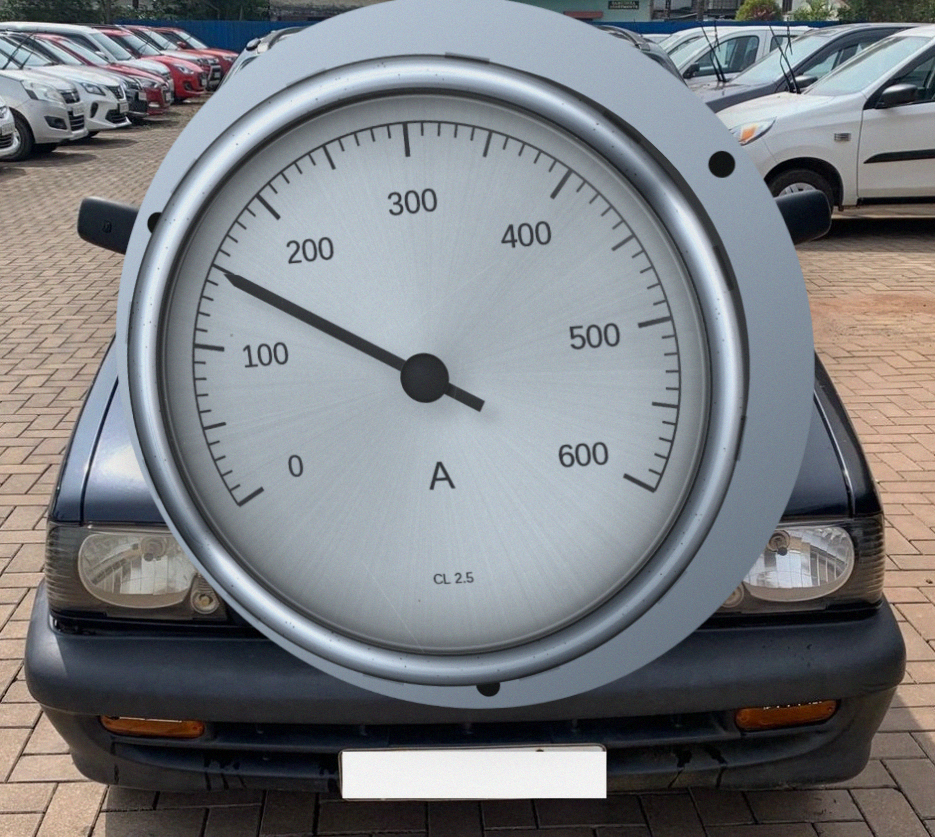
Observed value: 150 A
